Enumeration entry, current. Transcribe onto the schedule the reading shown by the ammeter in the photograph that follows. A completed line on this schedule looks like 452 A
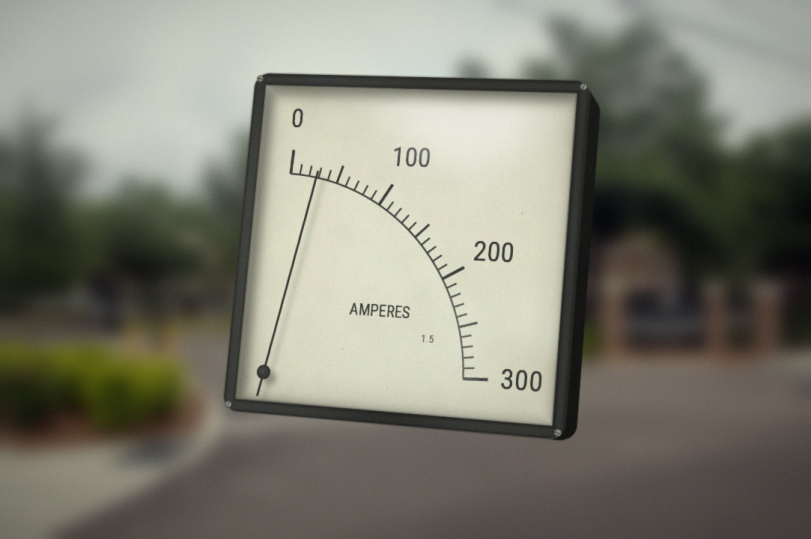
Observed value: 30 A
